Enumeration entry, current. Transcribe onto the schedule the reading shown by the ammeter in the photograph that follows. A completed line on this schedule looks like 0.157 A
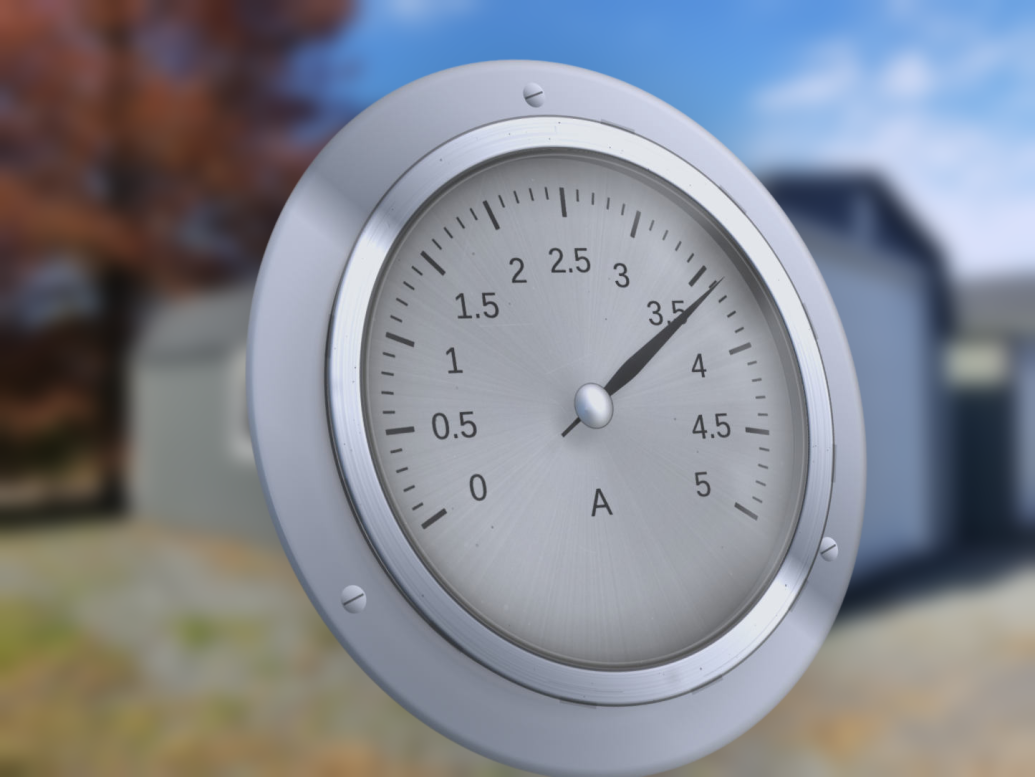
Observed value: 3.6 A
